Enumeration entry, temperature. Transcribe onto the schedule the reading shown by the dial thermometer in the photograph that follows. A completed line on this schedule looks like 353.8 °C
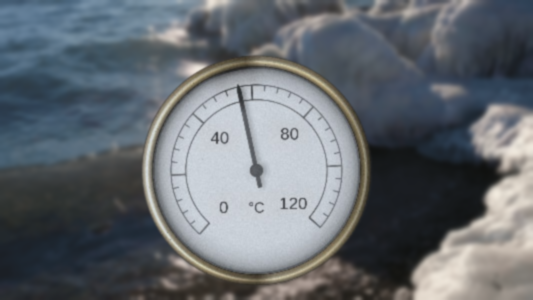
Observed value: 56 °C
